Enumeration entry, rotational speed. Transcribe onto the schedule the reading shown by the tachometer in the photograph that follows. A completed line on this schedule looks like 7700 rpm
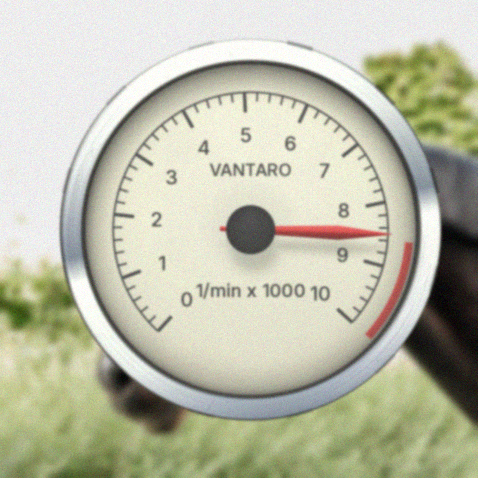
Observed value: 8500 rpm
